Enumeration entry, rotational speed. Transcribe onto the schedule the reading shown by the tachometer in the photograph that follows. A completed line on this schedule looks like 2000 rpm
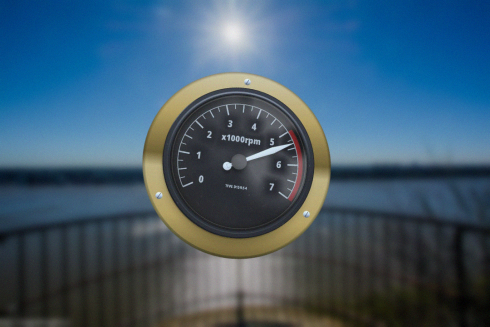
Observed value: 5375 rpm
